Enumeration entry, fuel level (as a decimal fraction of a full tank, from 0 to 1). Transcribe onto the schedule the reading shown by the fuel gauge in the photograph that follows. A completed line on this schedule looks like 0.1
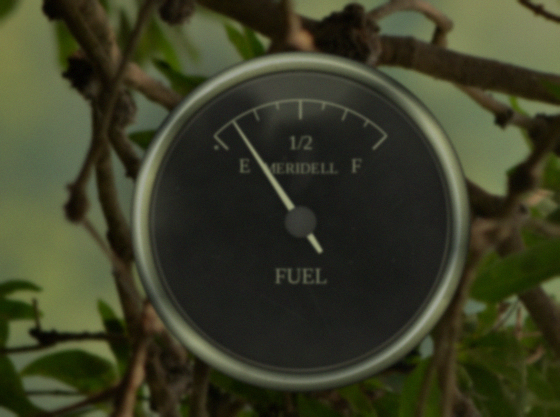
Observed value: 0.125
